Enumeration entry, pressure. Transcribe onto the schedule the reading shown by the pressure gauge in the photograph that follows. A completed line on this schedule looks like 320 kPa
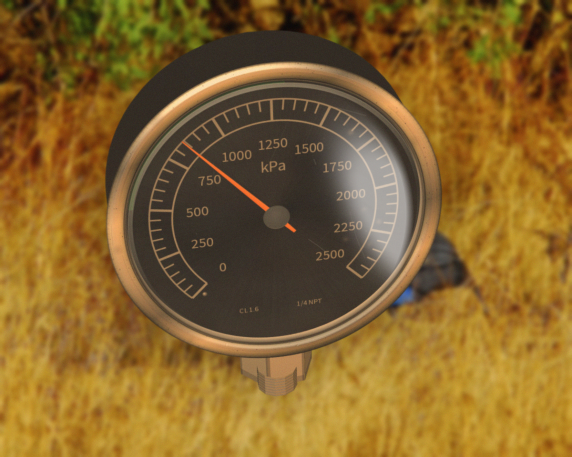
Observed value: 850 kPa
